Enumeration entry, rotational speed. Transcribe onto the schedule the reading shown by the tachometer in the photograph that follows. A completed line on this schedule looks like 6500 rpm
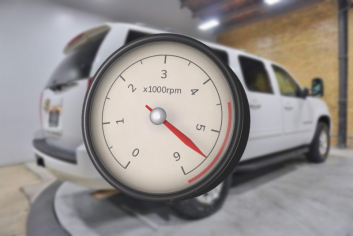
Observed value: 5500 rpm
